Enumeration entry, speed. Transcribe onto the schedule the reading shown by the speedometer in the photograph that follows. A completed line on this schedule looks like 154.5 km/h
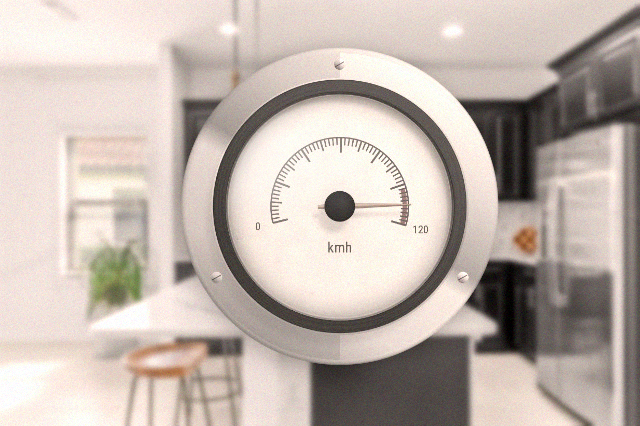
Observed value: 110 km/h
